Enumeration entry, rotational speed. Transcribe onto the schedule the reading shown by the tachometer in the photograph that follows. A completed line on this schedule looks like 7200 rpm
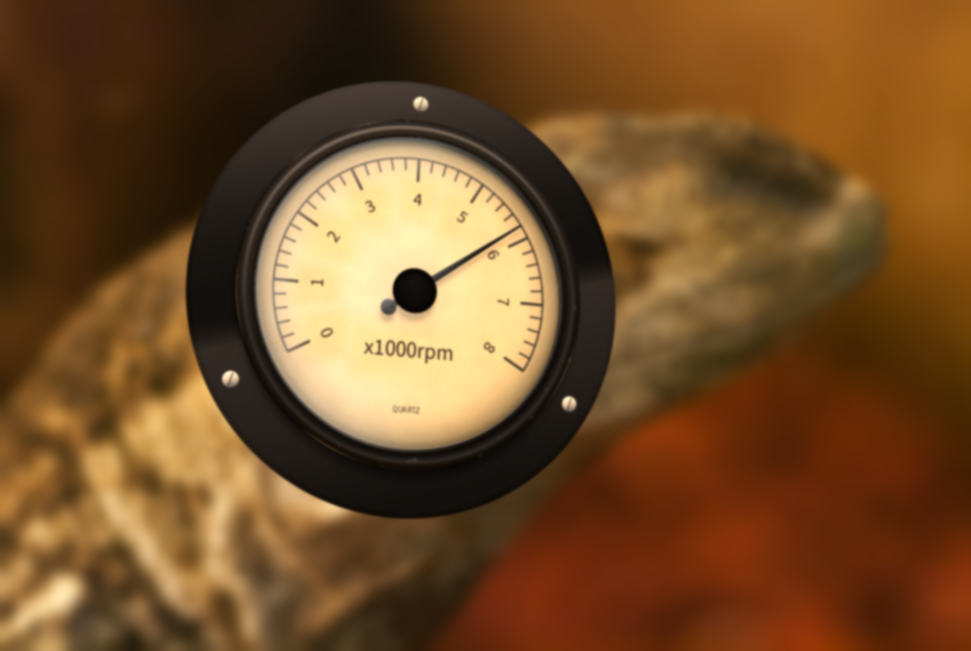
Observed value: 5800 rpm
